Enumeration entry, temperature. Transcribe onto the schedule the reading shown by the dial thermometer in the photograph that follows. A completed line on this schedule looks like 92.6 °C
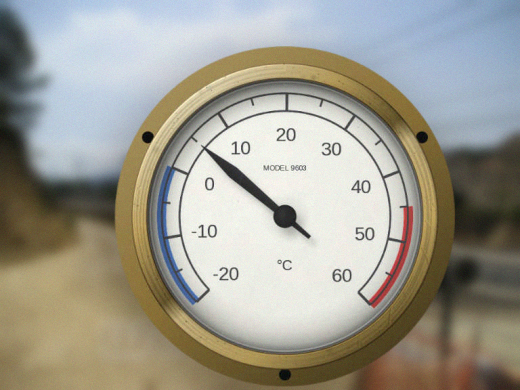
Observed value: 5 °C
